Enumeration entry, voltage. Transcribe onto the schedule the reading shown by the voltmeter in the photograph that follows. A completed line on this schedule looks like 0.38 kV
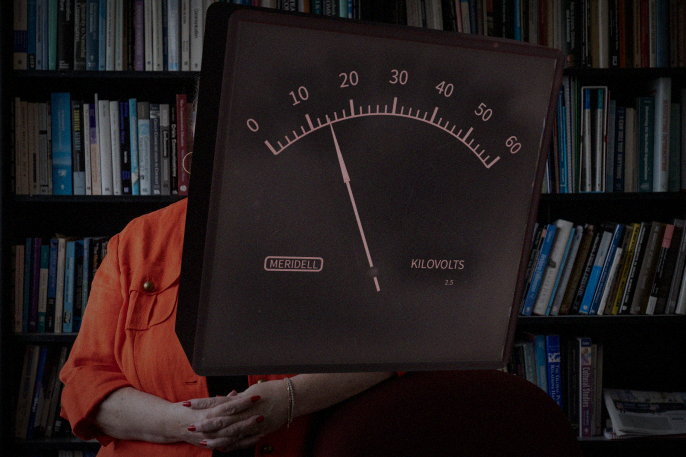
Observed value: 14 kV
